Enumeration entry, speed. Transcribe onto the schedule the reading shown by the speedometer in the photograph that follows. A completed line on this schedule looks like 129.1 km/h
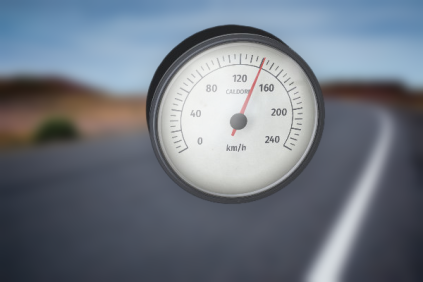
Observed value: 140 km/h
